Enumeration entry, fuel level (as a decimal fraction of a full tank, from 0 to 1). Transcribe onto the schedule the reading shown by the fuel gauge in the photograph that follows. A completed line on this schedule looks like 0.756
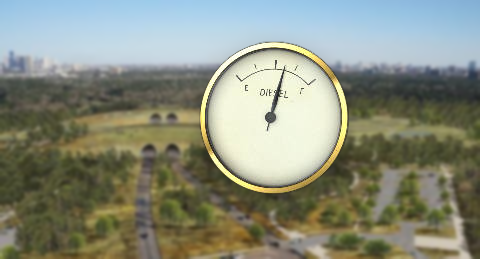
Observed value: 0.625
